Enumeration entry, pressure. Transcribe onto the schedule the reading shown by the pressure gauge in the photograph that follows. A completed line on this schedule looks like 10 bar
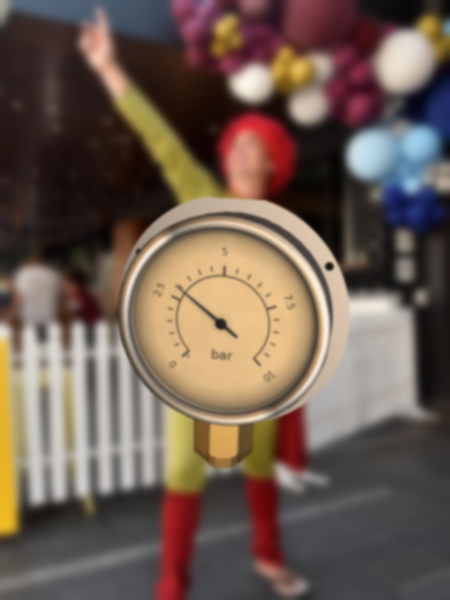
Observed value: 3 bar
